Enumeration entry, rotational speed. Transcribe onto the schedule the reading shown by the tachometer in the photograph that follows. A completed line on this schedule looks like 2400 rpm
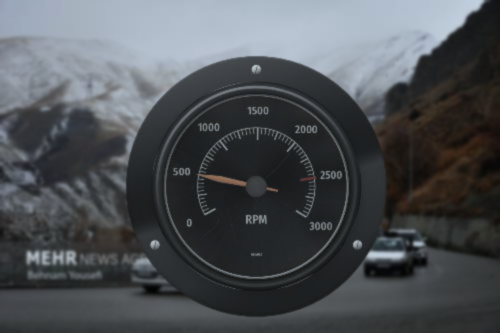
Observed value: 500 rpm
